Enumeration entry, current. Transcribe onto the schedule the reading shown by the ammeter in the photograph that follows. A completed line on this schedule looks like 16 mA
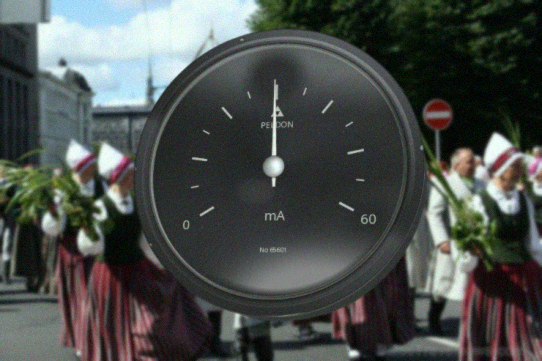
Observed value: 30 mA
